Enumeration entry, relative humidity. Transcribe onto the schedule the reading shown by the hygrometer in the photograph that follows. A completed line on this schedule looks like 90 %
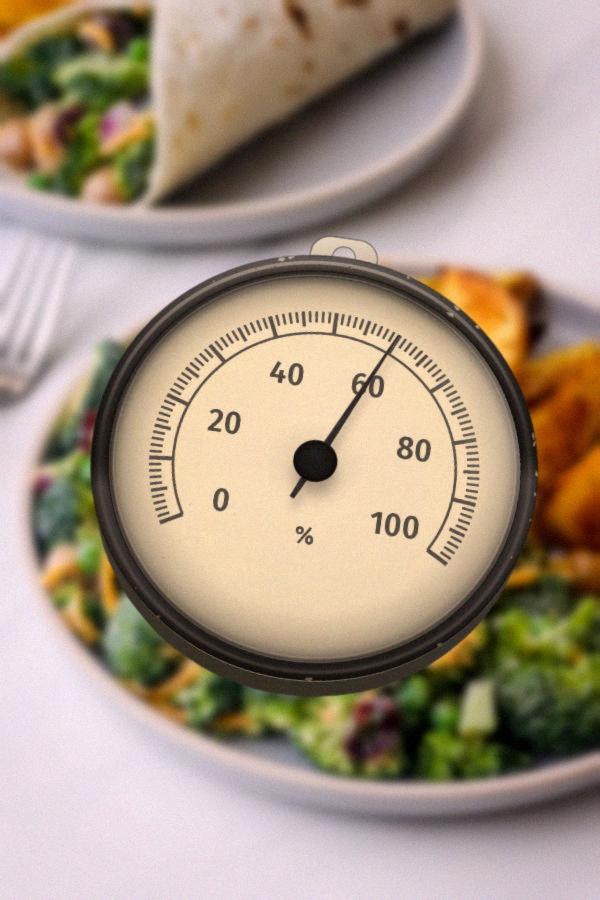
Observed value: 60 %
